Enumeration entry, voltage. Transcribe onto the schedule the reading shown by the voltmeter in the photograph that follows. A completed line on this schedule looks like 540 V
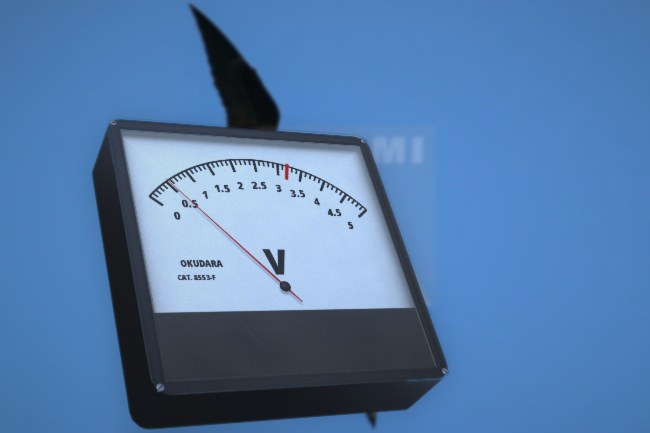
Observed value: 0.5 V
